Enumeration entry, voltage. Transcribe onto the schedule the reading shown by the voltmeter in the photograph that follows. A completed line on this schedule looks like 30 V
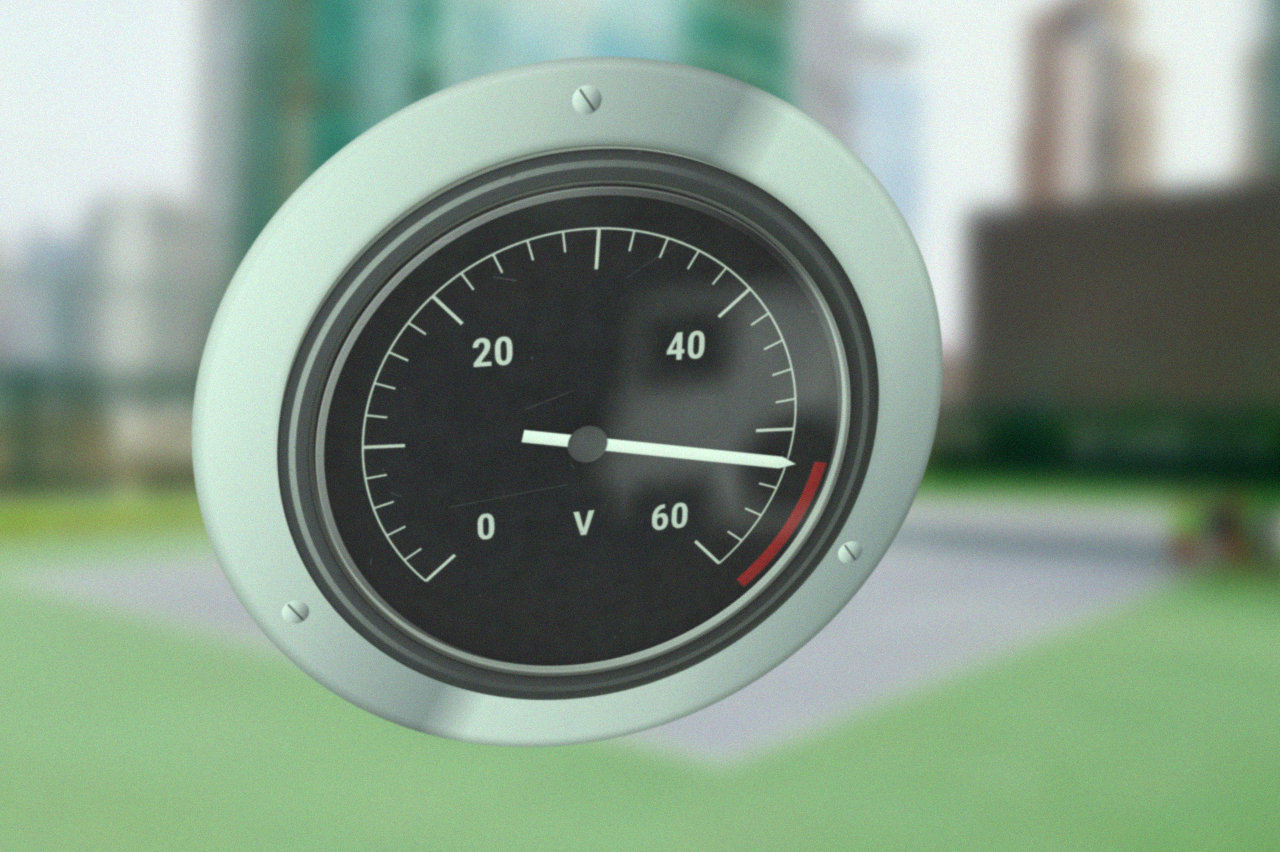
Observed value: 52 V
